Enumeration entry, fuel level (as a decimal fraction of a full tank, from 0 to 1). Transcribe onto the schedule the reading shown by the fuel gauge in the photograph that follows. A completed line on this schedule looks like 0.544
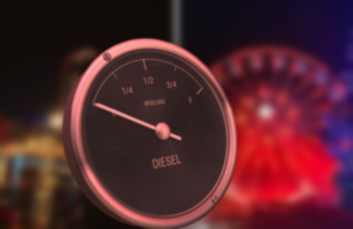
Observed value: 0
